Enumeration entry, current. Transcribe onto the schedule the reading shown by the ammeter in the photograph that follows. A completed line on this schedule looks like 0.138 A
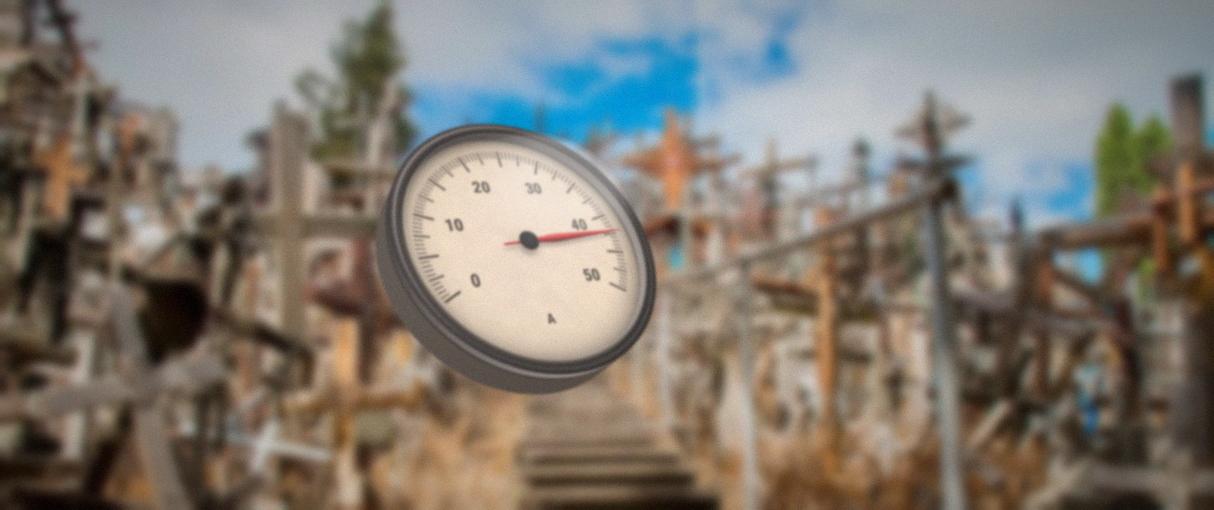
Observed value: 42.5 A
